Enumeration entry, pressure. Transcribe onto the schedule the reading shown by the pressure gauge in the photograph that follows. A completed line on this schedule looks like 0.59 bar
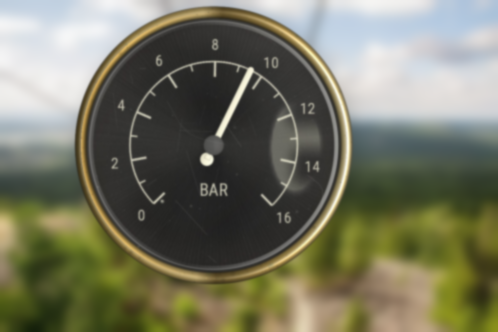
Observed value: 9.5 bar
